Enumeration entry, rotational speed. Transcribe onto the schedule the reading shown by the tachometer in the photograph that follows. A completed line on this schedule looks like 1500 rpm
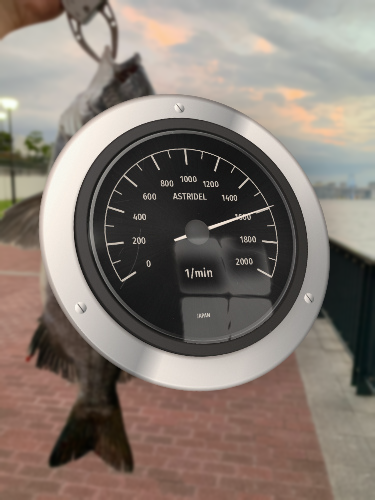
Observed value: 1600 rpm
